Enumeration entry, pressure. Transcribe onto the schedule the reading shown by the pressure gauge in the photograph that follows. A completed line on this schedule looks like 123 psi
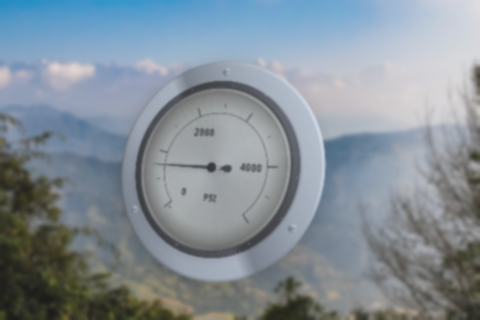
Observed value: 750 psi
